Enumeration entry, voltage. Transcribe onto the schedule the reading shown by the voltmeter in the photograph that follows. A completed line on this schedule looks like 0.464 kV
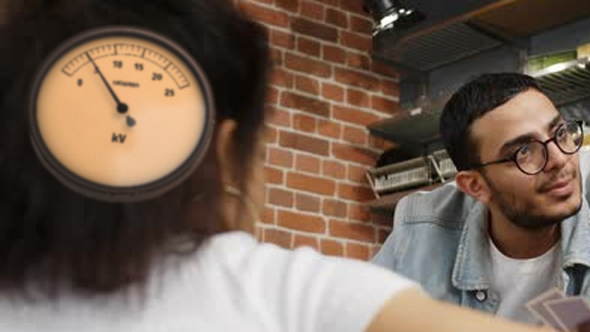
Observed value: 5 kV
